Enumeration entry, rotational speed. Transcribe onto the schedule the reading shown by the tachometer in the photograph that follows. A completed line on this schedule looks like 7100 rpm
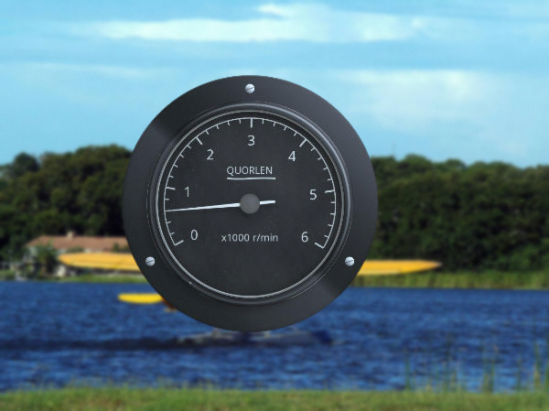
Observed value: 600 rpm
